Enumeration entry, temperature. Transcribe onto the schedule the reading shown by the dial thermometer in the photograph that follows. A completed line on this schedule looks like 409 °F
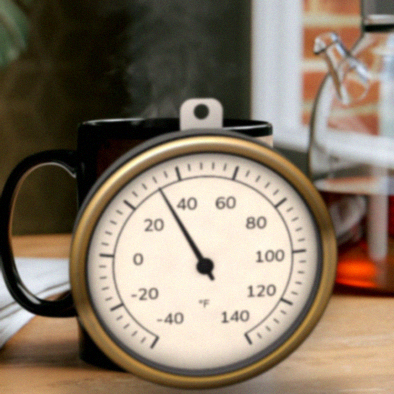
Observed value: 32 °F
